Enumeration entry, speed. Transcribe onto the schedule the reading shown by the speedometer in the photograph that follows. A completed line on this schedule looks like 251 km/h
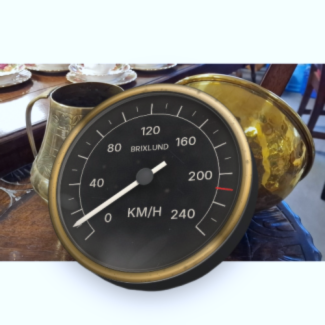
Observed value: 10 km/h
